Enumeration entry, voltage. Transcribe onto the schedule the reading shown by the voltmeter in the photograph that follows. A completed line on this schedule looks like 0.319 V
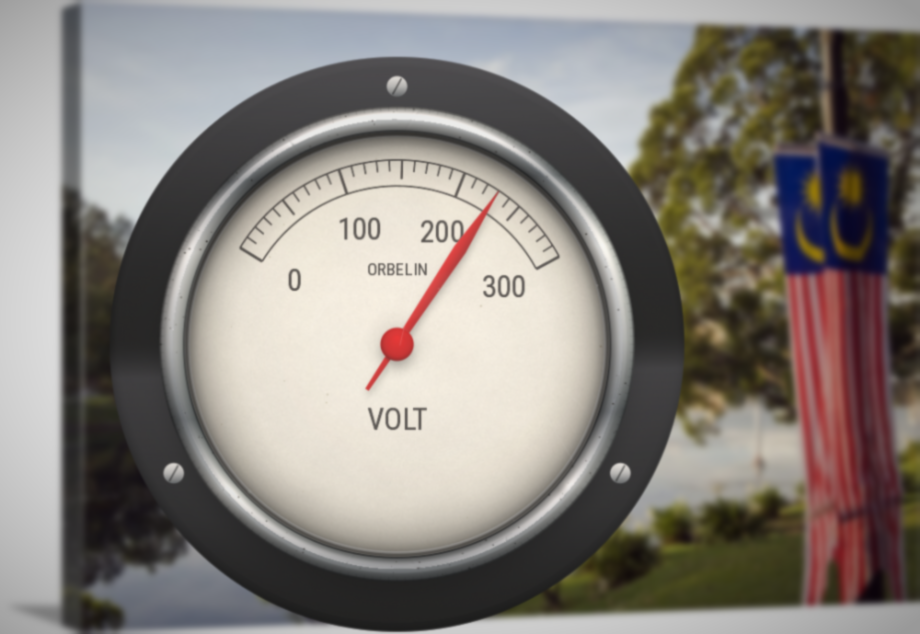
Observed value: 230 V
